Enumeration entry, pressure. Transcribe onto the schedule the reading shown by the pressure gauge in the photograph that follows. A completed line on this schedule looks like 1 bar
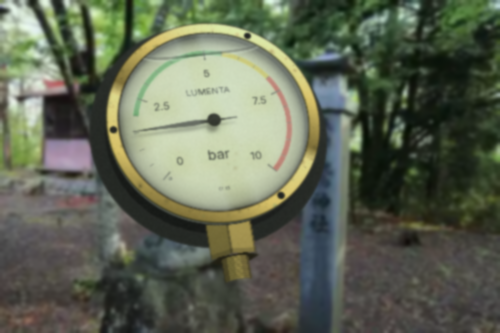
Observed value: 1.5 bar
